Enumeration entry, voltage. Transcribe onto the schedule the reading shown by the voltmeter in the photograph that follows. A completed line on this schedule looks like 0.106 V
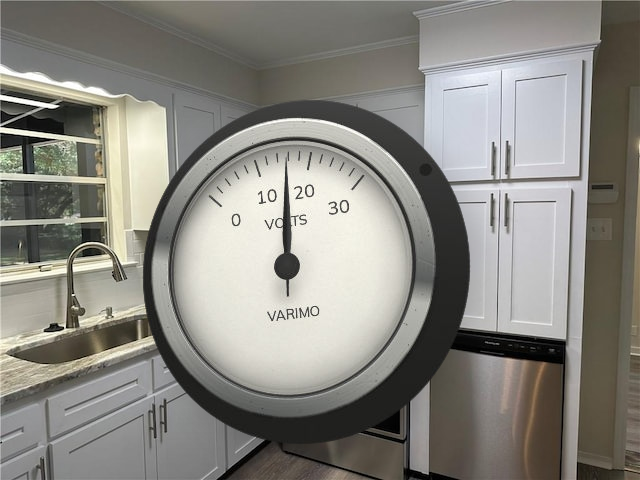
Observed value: 16 V
